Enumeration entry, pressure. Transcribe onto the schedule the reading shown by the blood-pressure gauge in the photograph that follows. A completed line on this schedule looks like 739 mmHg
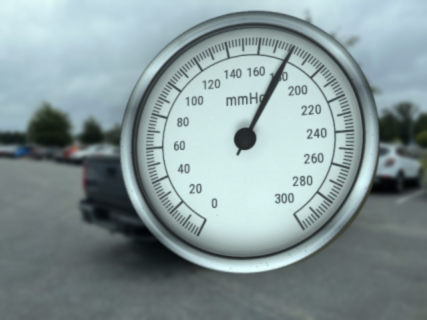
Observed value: 180 mmHg
